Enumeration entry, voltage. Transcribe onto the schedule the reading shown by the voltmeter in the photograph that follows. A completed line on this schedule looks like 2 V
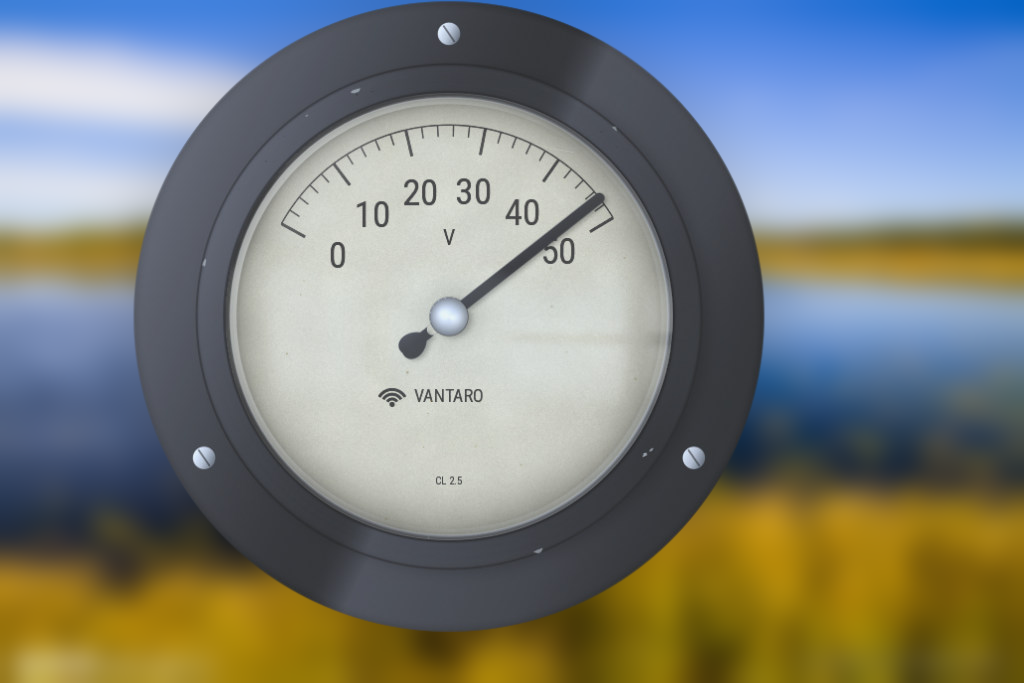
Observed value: 47 V
